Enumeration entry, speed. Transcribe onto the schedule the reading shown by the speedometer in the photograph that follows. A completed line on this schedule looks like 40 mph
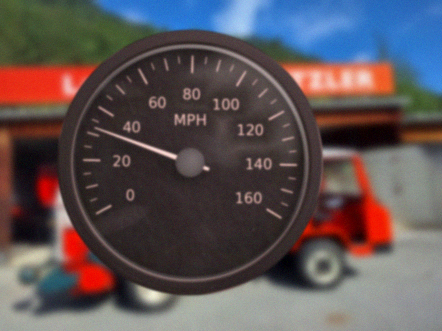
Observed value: 32.5 mph
